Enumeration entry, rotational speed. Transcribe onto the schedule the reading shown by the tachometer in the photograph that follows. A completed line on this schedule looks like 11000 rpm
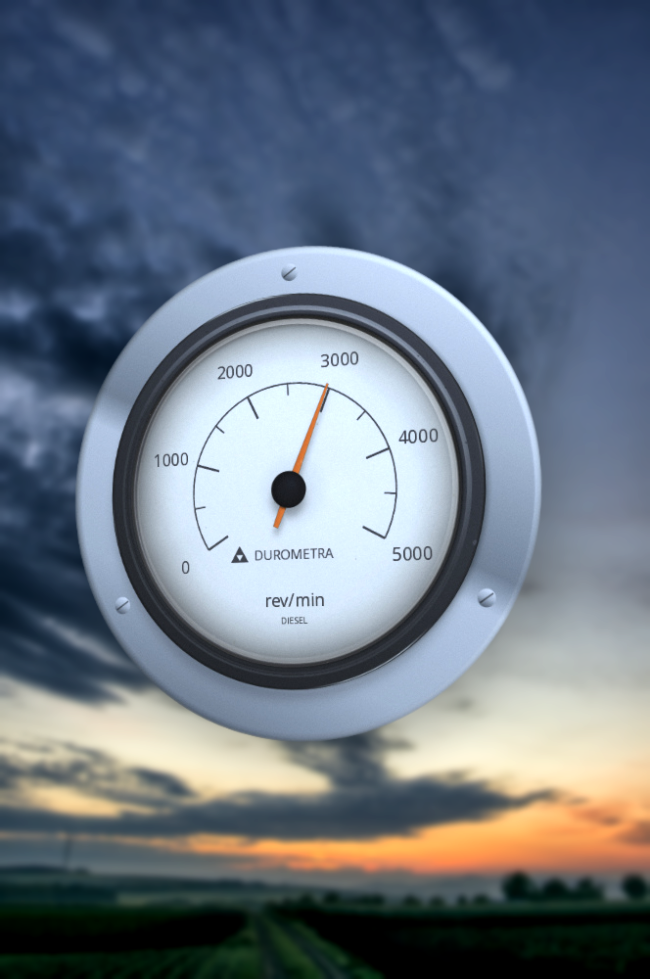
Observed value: 3000 rpm
